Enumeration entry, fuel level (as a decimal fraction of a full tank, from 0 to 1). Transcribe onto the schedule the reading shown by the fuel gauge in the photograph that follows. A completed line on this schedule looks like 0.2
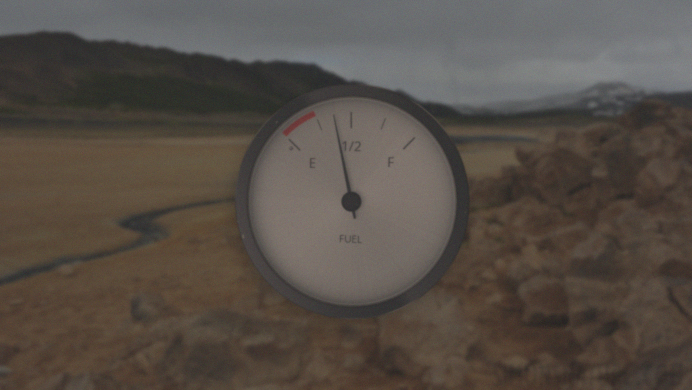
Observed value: 0.375
